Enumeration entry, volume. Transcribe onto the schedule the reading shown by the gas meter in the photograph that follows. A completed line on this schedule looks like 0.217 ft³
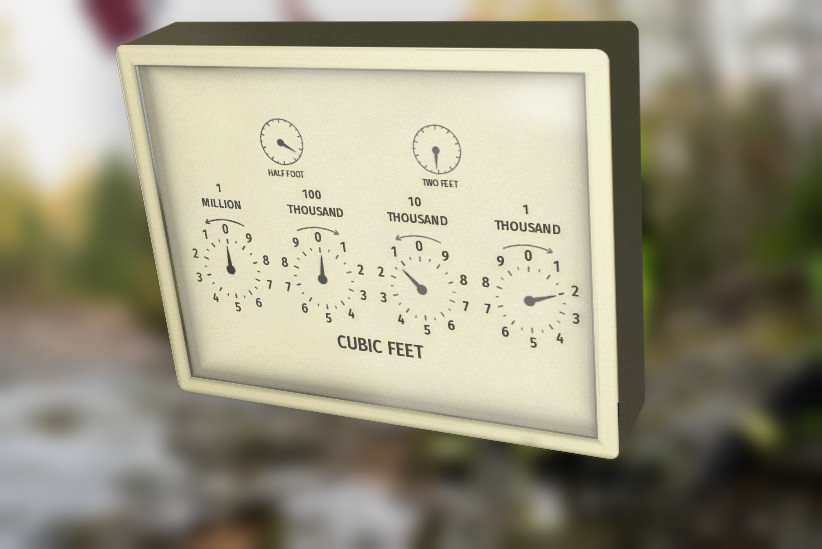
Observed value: 1200 ft³
